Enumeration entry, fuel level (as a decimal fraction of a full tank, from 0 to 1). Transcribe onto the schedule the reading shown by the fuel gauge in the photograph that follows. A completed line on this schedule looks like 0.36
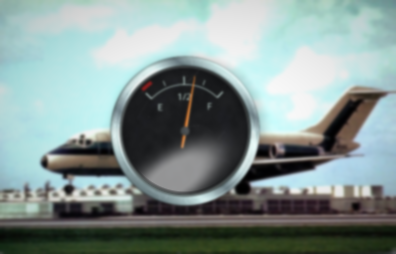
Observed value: 0.625
